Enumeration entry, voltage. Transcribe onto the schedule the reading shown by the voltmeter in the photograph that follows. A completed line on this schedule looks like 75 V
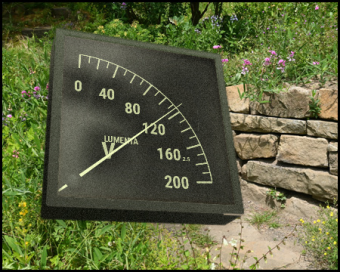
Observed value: 115 V
